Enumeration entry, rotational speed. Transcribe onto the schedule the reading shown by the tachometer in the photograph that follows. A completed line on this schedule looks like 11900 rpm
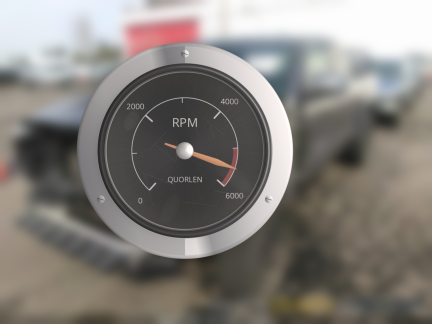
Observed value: 5500 rpm
